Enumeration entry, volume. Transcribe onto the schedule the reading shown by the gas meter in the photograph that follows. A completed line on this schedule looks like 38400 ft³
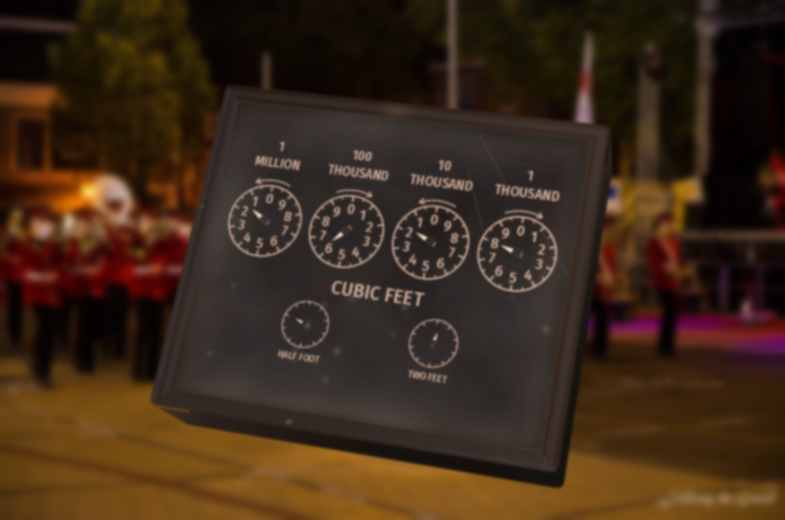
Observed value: 161800 ft³
